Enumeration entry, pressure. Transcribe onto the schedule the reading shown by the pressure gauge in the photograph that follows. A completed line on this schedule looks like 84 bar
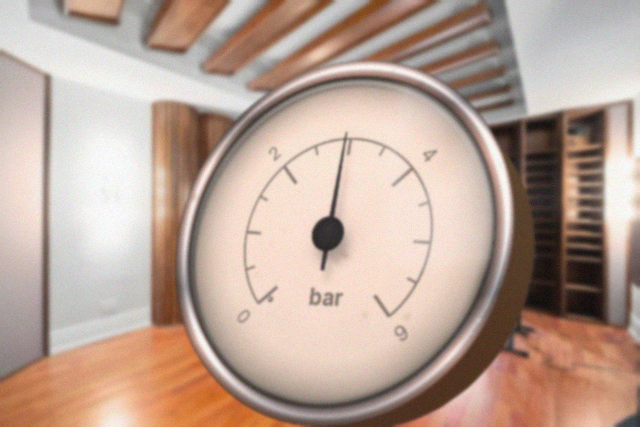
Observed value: 3 bar
